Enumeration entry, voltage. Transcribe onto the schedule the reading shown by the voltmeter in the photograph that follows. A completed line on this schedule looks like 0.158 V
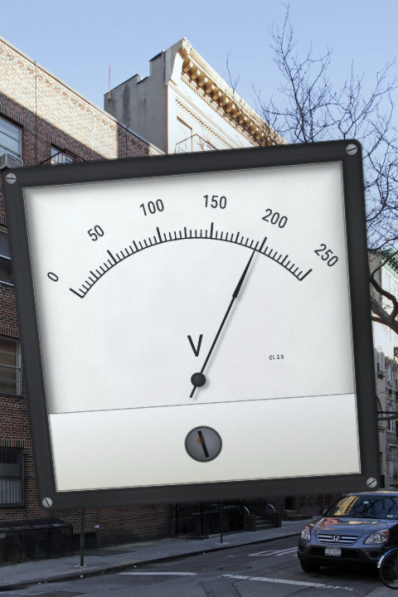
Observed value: 195 V
